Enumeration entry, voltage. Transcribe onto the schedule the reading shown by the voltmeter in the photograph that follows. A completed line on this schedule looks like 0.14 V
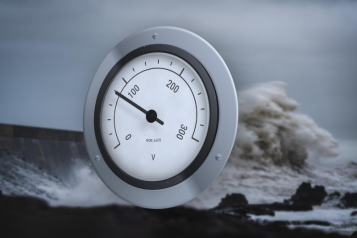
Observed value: 80 V
